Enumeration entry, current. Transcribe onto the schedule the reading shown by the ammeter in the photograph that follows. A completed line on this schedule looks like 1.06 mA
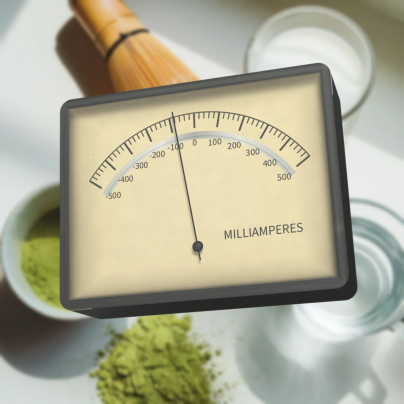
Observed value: -80 mA
